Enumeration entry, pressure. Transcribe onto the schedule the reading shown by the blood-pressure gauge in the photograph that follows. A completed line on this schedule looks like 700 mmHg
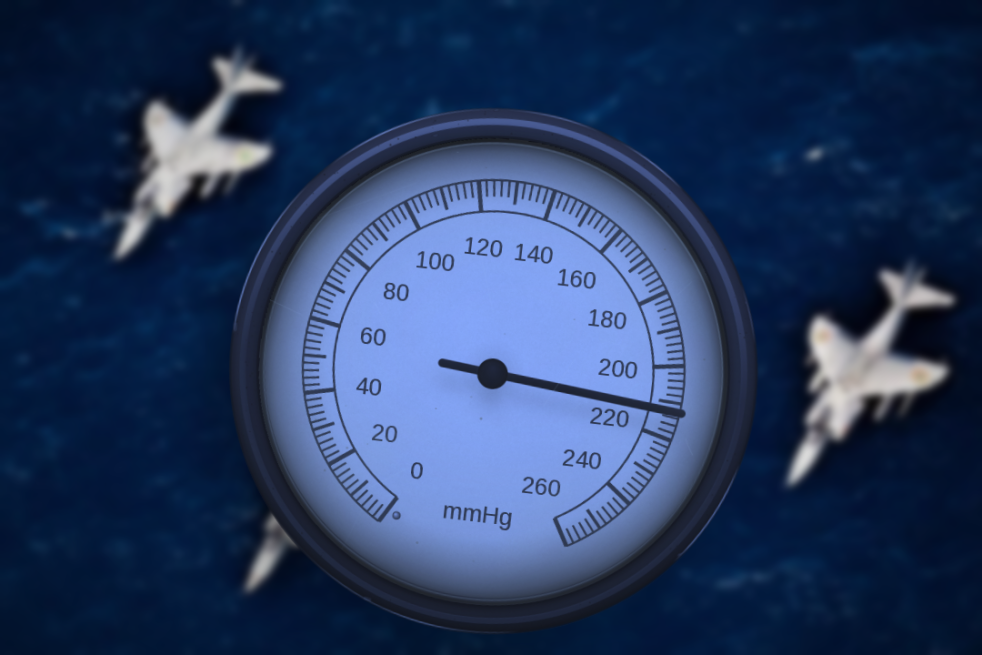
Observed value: 212 mmHg
